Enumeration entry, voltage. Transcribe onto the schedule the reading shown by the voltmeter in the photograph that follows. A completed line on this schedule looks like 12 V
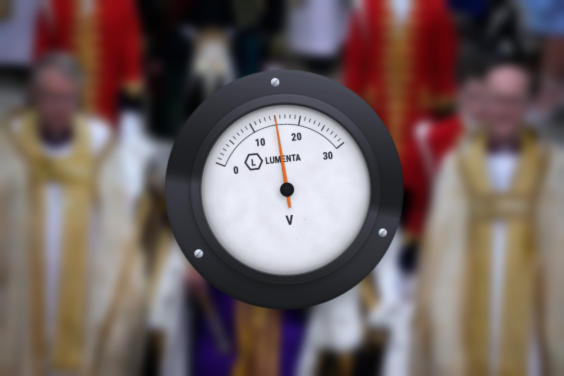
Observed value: 15 V
